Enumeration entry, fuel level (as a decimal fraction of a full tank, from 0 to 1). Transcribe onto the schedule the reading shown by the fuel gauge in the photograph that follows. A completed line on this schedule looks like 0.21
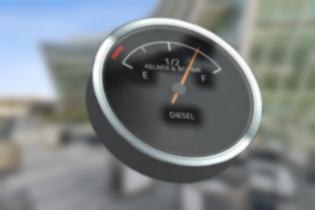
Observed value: 0.75
